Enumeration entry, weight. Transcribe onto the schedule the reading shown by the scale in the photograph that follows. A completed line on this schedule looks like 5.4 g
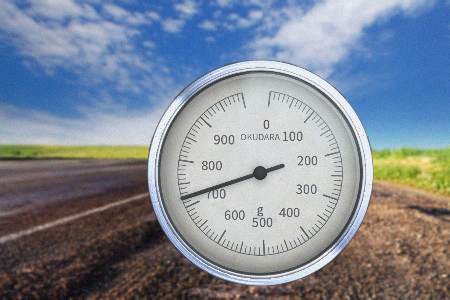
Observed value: 720 g
